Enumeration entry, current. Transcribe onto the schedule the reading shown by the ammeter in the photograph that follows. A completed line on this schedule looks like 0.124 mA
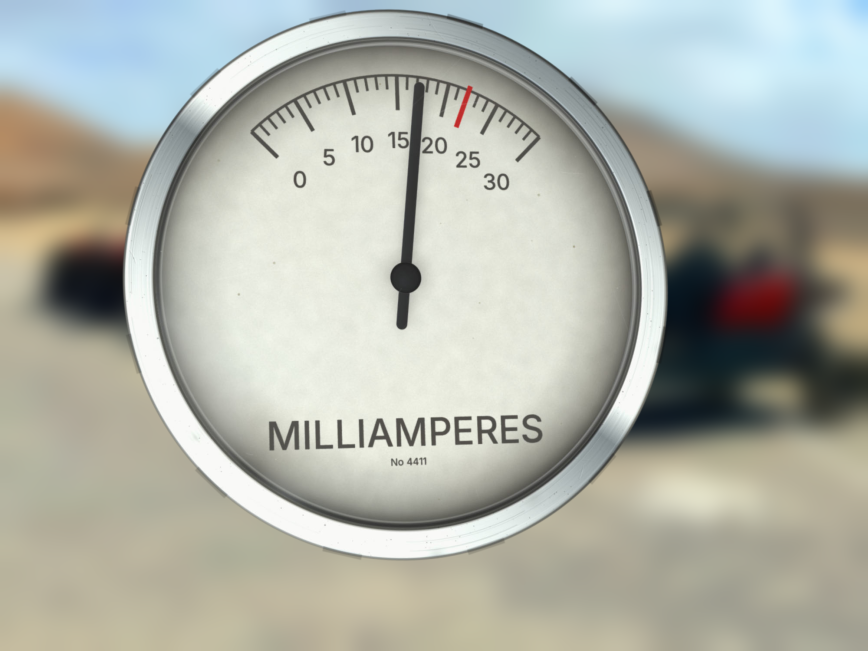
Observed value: 17 mA
